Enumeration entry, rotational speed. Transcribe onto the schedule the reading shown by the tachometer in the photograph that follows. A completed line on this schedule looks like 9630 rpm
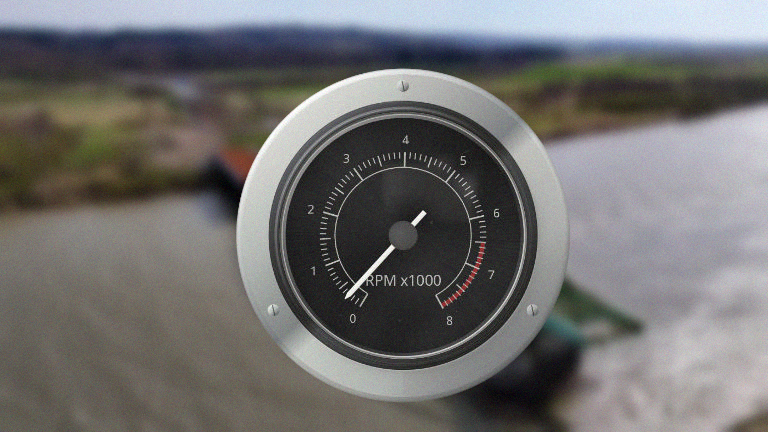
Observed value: 300 rpm
